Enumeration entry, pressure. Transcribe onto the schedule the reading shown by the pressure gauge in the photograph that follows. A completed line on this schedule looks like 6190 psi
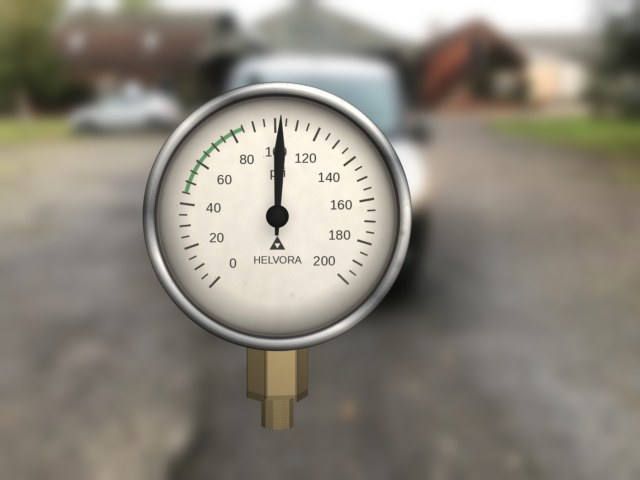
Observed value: 102.5 psi
